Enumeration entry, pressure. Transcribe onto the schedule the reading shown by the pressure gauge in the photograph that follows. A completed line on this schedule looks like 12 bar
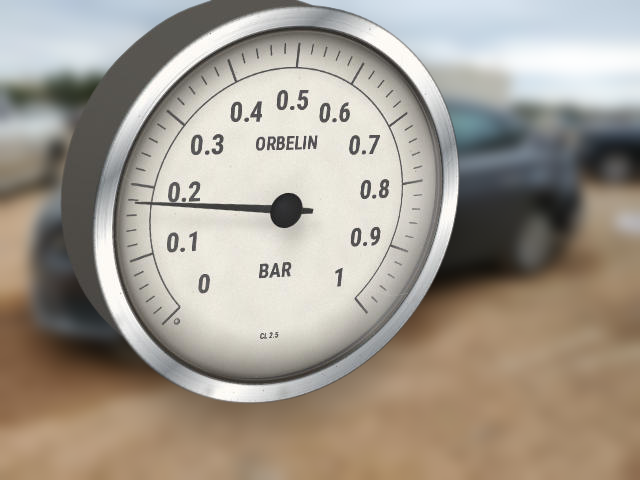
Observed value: 0.18 bar
